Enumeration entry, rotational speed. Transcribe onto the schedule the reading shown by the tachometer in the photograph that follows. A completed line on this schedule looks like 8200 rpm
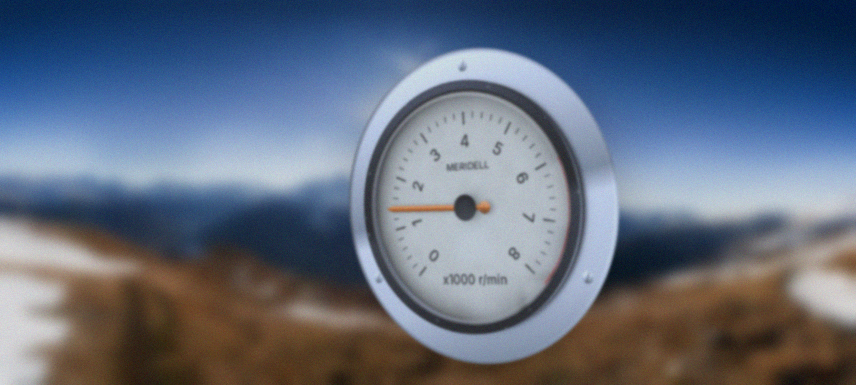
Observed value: 1400 rpm
